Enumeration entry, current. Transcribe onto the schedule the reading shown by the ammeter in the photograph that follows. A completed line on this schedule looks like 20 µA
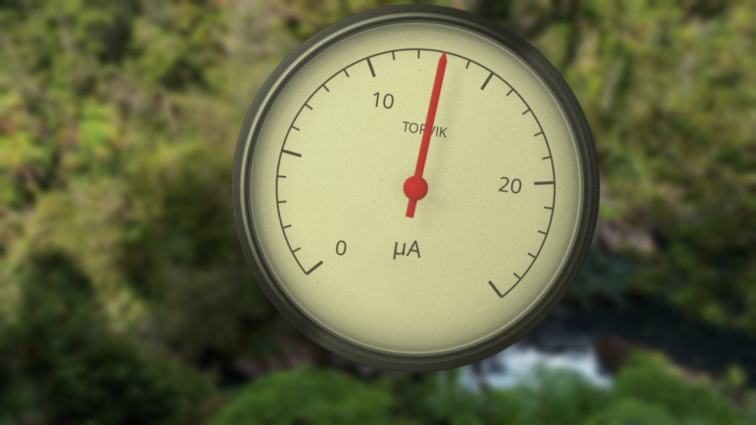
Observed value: 13 µA
